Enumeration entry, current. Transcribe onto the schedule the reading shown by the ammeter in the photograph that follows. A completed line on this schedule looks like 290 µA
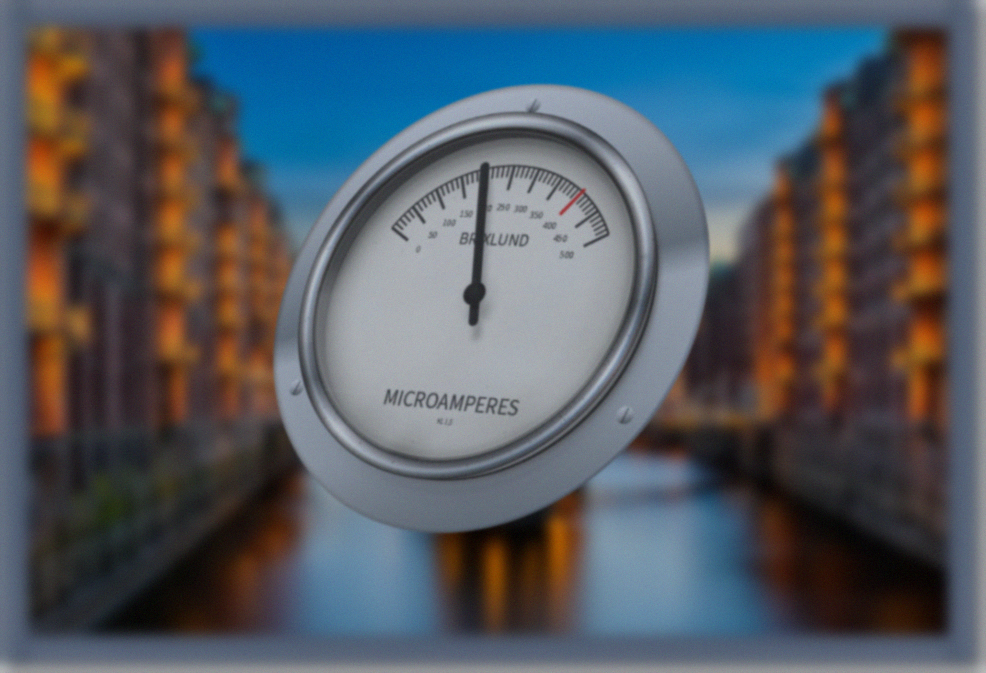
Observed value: 200 µA
